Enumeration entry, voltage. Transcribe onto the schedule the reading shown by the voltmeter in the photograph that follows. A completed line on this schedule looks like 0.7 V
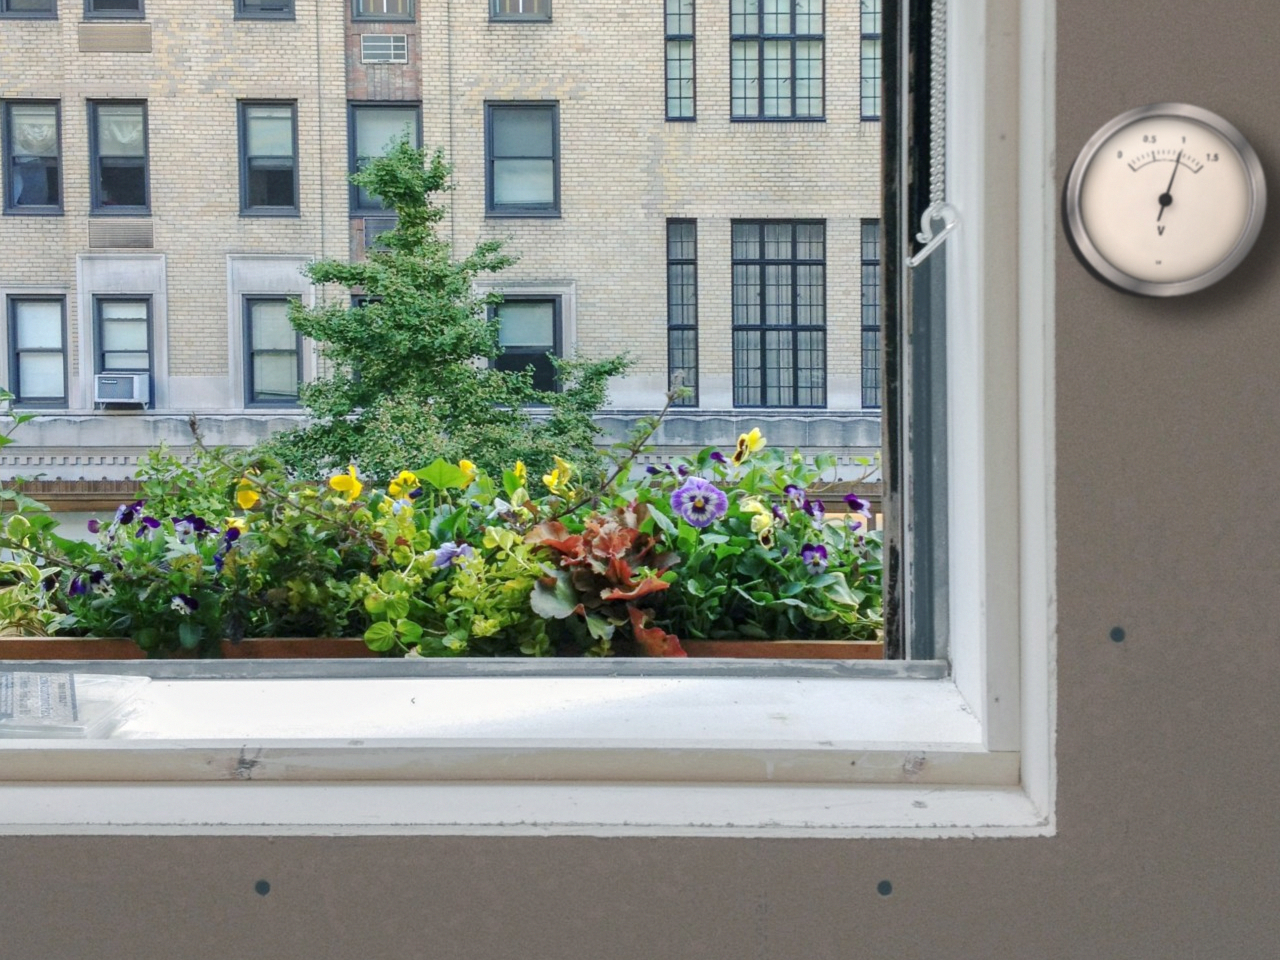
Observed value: 1 V
